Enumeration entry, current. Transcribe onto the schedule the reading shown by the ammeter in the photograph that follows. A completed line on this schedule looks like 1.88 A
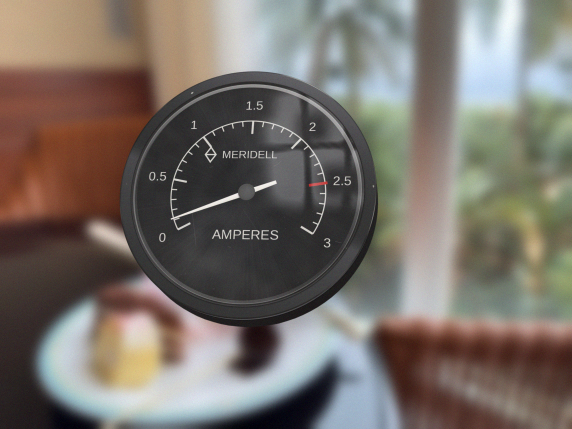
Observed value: 0.1 A
